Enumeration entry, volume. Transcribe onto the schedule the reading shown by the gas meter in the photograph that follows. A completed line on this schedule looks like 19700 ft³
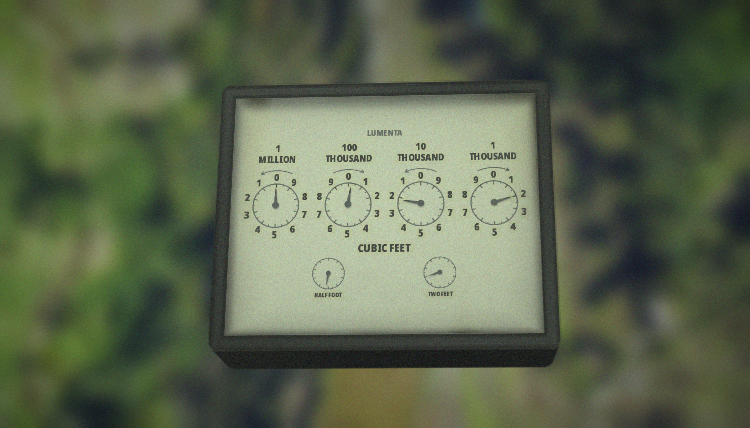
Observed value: 2200 ft³
